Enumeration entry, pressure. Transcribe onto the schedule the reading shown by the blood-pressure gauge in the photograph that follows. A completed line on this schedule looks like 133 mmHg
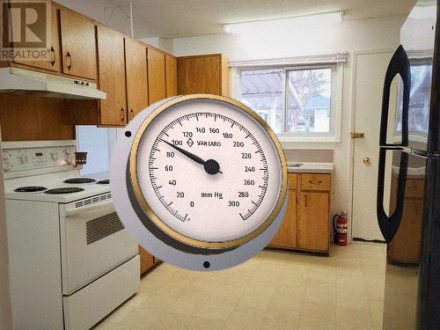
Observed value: 90 mmHg
